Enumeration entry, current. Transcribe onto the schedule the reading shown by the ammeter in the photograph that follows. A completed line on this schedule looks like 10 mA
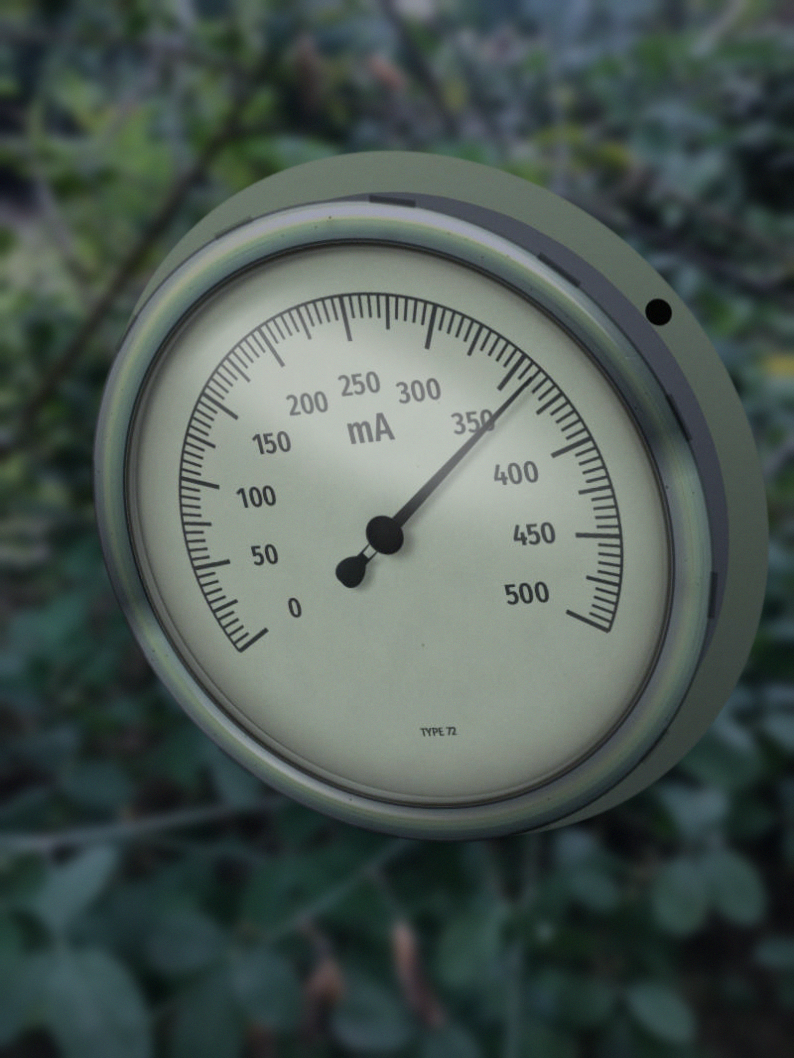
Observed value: 360 mA
